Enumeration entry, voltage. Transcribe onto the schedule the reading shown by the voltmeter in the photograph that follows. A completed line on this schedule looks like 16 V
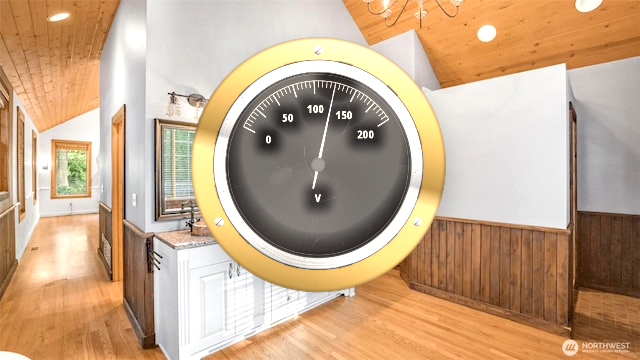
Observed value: 125 V
